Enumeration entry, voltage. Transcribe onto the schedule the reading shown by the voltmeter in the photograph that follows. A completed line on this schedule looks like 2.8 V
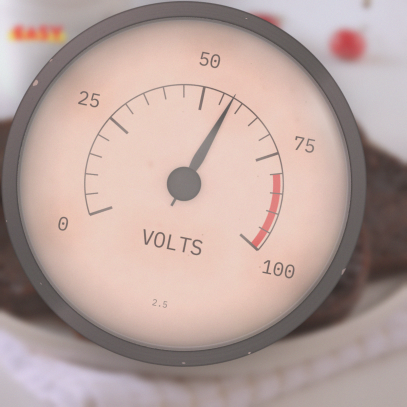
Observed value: 57.5 V
